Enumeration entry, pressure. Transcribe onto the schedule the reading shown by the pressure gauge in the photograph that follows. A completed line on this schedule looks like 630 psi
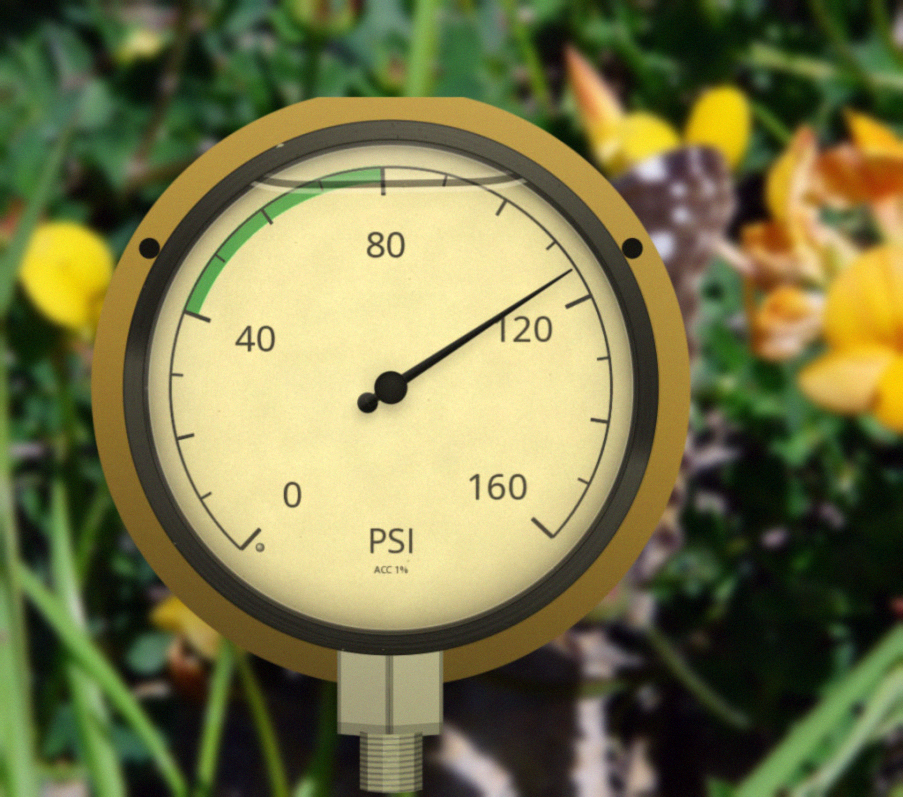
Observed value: 115 psi
